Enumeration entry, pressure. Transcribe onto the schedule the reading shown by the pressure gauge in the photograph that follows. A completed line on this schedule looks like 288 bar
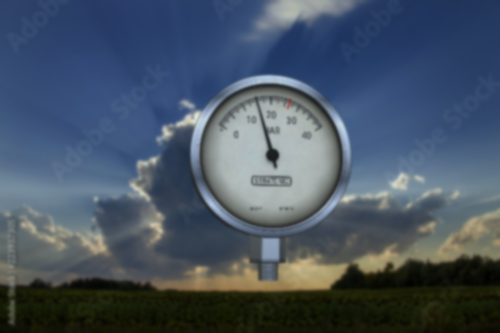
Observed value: 15 bar
